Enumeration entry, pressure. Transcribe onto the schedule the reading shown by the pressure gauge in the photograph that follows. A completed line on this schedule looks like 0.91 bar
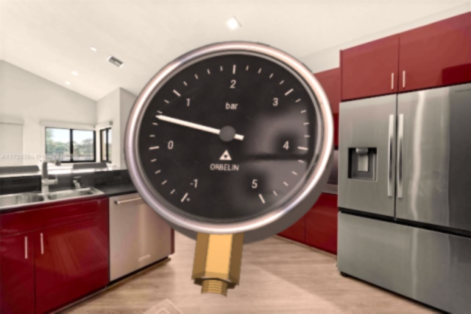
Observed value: 0.5 bar
